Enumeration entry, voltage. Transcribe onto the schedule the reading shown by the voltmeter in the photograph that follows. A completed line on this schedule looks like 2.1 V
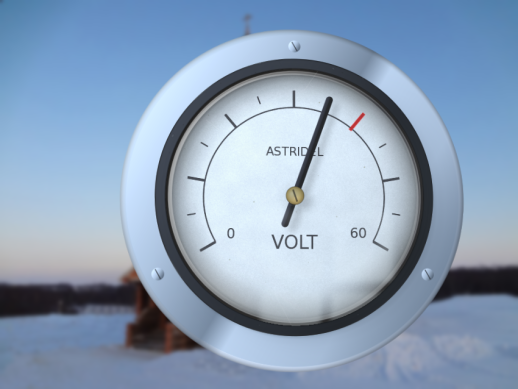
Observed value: 35 V
